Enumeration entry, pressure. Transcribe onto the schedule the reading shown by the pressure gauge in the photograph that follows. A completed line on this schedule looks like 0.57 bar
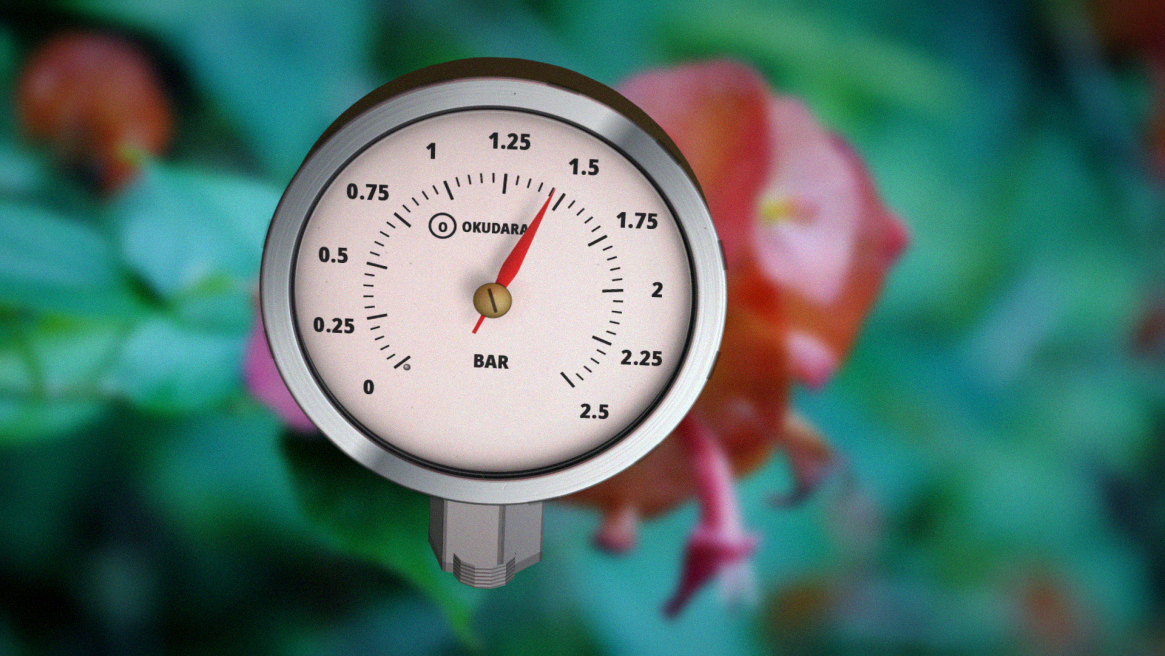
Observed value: 1.45 bar
